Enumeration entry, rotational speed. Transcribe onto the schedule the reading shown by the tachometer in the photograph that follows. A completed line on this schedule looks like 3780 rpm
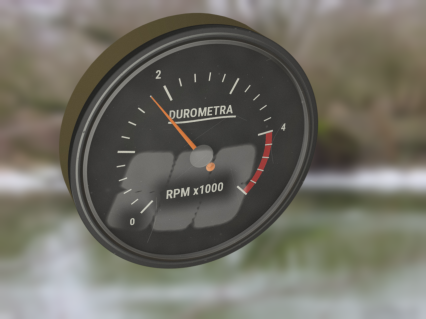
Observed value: 1800 rpm
